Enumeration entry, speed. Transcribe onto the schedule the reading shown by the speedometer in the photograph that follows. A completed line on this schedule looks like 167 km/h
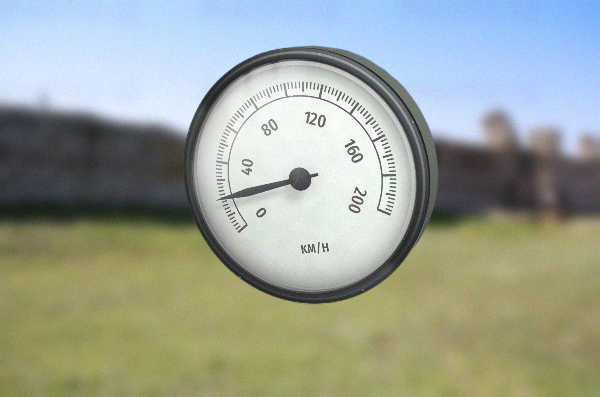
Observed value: 20 km/h
